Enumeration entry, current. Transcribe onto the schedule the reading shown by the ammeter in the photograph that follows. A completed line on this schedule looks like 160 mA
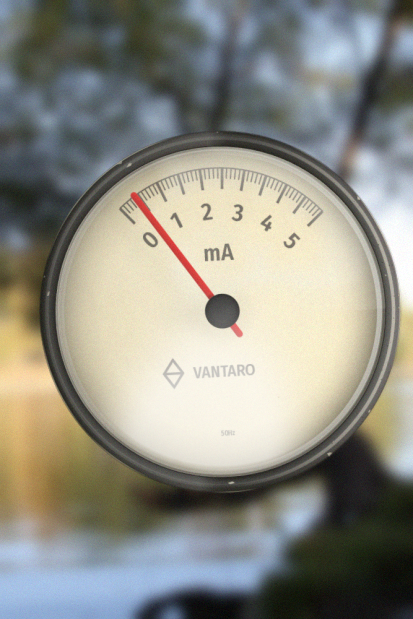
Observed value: 0.4 mA
